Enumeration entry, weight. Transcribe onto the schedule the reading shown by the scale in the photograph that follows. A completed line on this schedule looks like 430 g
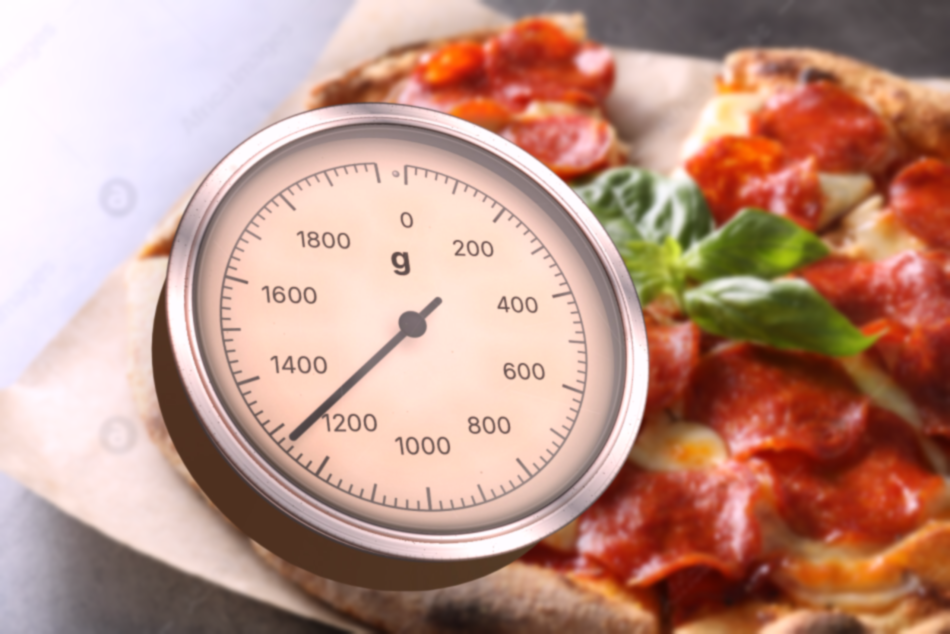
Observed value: 1270 g
